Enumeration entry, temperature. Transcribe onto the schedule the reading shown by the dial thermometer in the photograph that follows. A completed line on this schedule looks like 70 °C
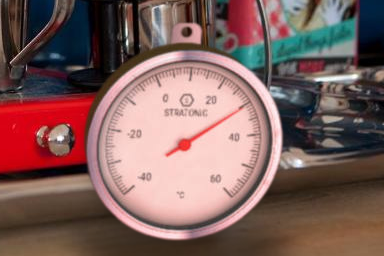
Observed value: 30 °C
